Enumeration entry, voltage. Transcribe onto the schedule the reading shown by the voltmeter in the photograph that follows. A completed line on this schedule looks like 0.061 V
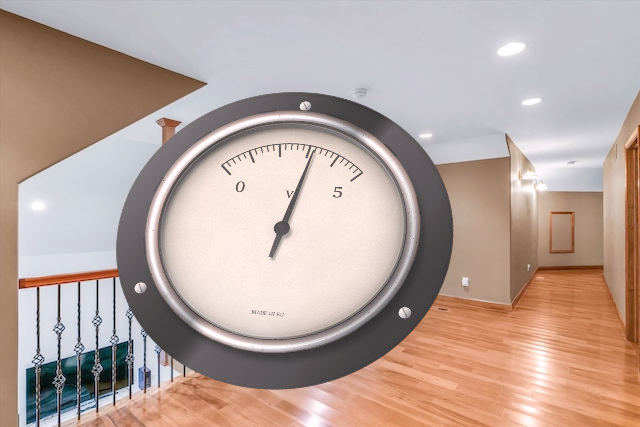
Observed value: 3.2 V
